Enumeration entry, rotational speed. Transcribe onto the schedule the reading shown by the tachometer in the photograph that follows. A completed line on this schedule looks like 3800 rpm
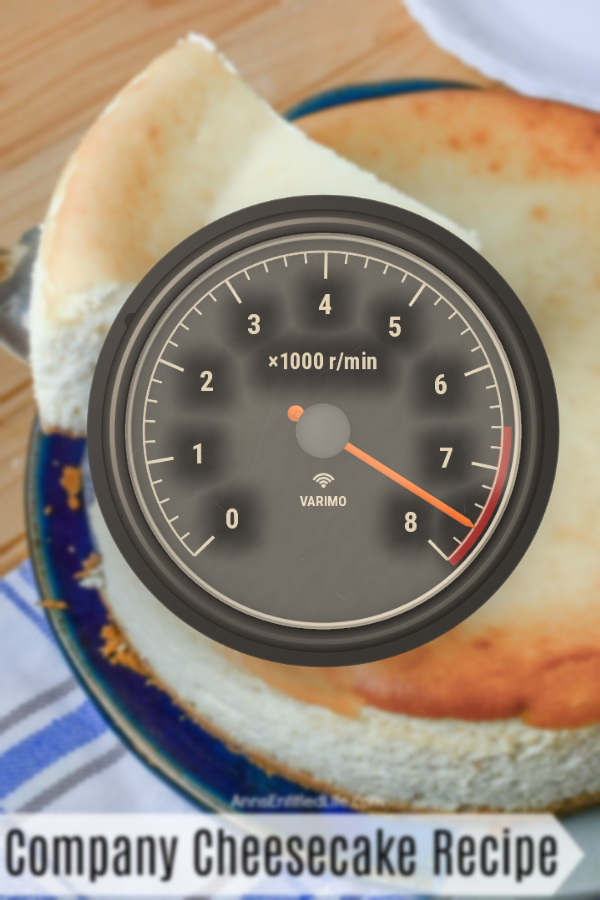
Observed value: 7600 rpm
